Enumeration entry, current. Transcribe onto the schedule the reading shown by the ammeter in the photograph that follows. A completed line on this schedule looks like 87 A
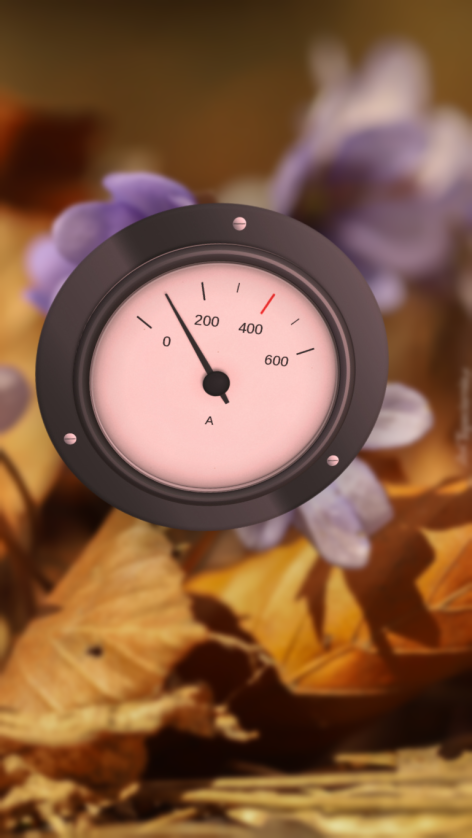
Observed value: 100 A
